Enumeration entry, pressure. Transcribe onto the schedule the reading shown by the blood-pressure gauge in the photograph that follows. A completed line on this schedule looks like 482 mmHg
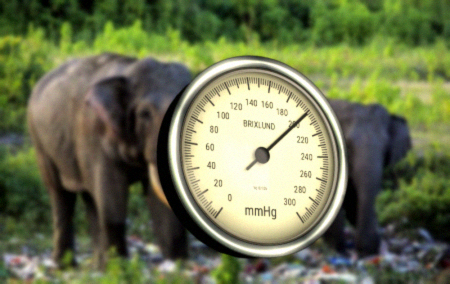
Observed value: 200 mmHg
